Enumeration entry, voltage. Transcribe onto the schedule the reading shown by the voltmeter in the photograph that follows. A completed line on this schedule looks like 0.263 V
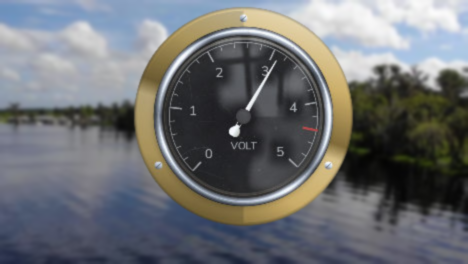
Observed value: 3.1 V
